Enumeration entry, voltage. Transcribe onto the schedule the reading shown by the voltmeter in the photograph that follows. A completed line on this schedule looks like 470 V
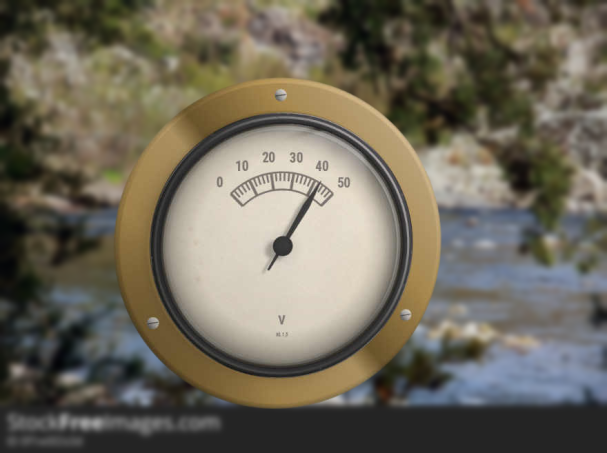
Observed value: 42 V
